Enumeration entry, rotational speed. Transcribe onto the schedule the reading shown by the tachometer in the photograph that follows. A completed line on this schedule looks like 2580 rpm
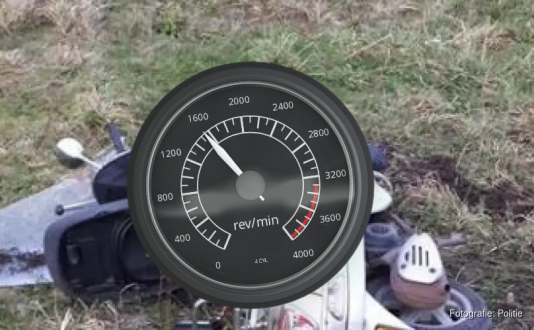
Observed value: 1550 rpm
